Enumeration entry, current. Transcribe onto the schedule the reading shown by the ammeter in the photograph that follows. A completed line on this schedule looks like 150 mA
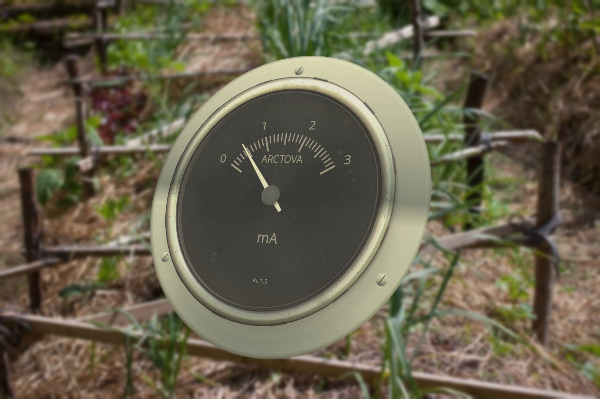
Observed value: 0.5 mA
